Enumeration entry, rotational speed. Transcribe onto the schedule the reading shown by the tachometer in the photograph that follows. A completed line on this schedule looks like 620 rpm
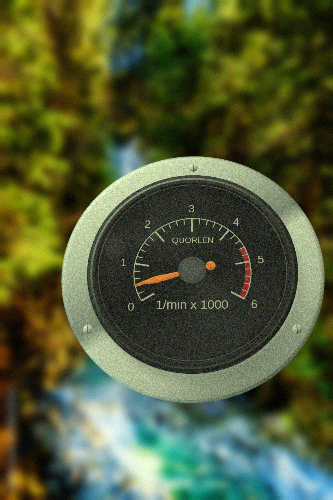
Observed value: 400 rpm
